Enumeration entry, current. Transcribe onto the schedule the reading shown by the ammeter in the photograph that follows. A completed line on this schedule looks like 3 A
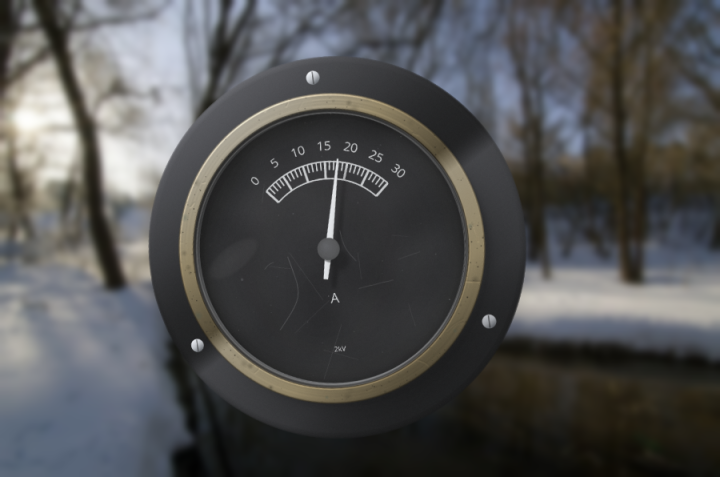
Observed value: 18 A
